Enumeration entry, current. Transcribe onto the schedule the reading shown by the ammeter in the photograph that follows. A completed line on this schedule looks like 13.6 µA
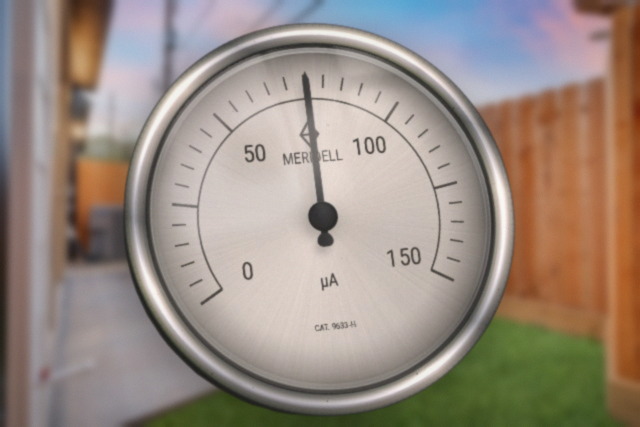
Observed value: 75 µA
